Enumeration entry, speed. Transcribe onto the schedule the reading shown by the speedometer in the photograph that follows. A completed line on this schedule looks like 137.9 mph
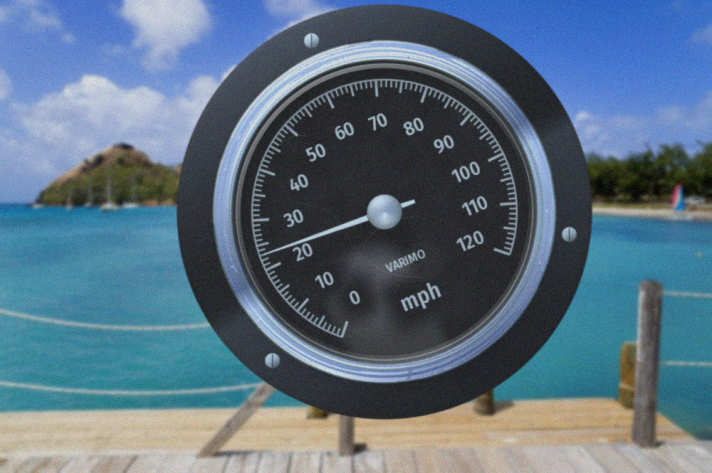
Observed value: 23 mph
